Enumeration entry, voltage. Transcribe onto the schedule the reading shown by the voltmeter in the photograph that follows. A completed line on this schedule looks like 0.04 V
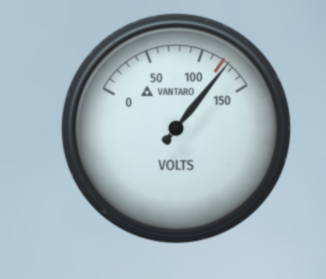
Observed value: 125 V
